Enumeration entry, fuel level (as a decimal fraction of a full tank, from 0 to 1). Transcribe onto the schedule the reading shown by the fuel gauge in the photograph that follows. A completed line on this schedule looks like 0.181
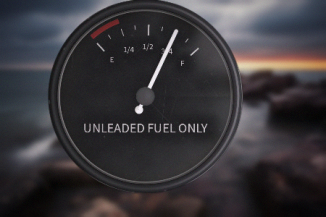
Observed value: 0.75
